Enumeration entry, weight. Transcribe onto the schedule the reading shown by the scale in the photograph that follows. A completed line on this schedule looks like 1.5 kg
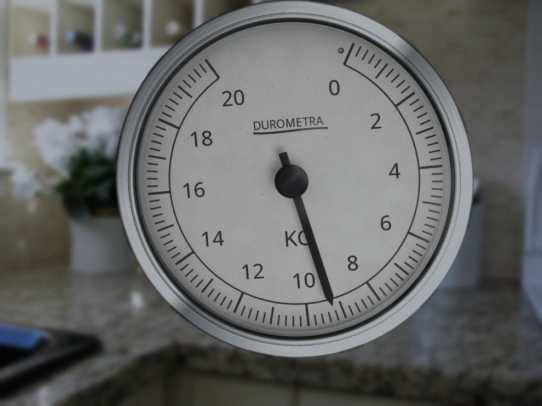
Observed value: 9.2 kg
